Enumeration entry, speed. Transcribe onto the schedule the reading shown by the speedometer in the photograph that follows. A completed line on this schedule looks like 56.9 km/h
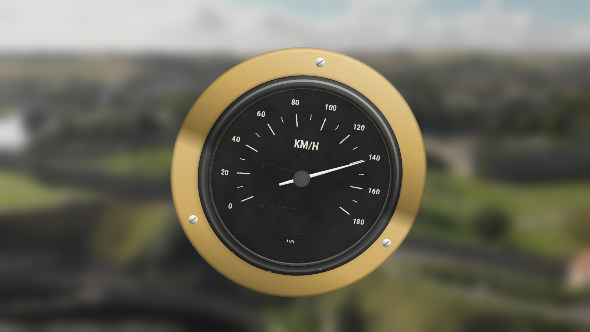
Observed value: 140 km/h
